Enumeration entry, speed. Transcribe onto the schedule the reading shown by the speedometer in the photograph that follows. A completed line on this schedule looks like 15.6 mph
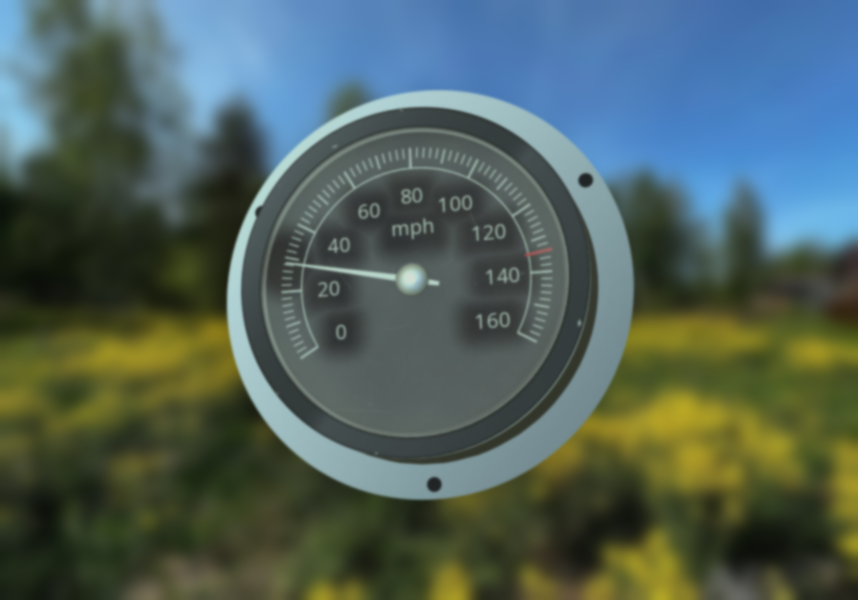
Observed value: 28 mph
